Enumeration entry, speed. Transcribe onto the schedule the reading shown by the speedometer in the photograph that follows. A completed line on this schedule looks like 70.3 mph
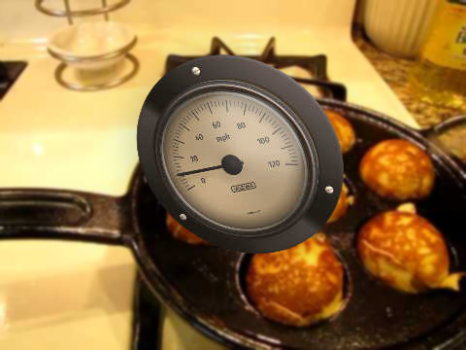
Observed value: 10 mph
